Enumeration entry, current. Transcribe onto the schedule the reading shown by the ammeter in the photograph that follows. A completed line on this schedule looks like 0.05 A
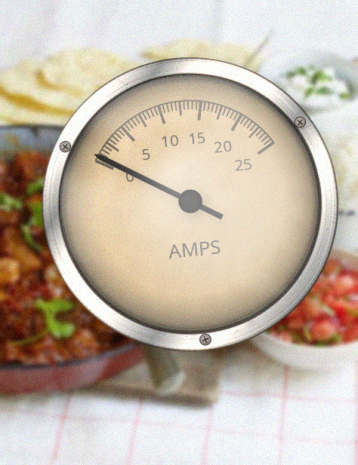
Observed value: 0.5 A
